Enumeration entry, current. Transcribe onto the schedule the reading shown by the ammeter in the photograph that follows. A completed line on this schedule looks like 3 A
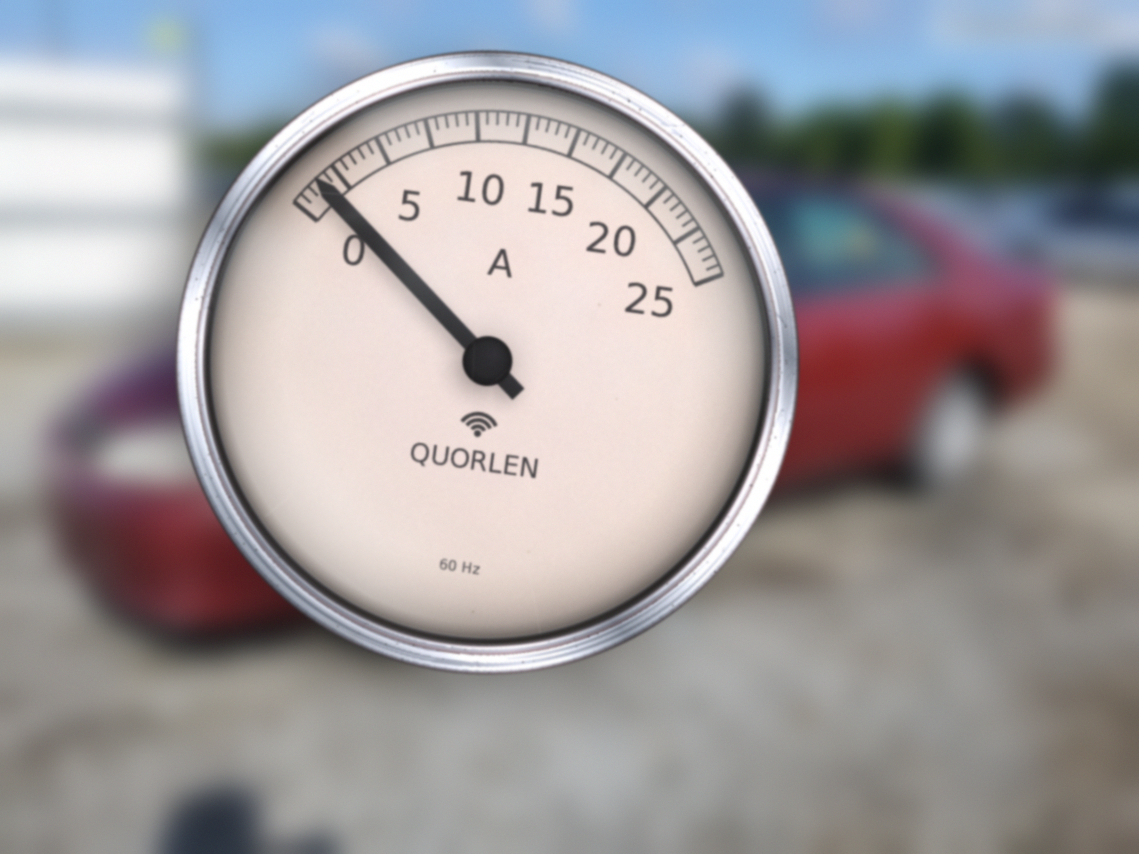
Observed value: 1.5 A
